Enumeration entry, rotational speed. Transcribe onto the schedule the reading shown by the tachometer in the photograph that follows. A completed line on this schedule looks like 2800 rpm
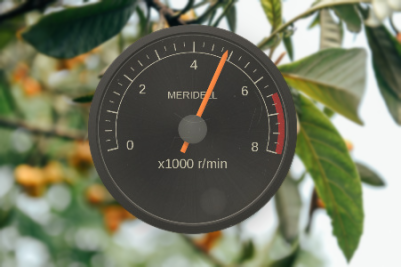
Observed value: 4875 rpm
